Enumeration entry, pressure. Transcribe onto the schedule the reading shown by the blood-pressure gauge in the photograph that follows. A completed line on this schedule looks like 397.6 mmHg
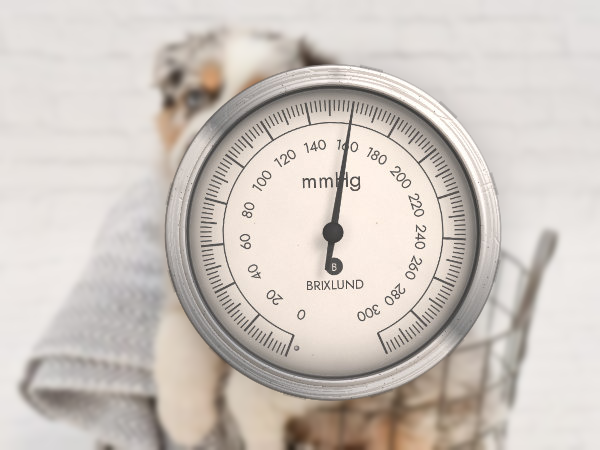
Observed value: 160 mmHg
